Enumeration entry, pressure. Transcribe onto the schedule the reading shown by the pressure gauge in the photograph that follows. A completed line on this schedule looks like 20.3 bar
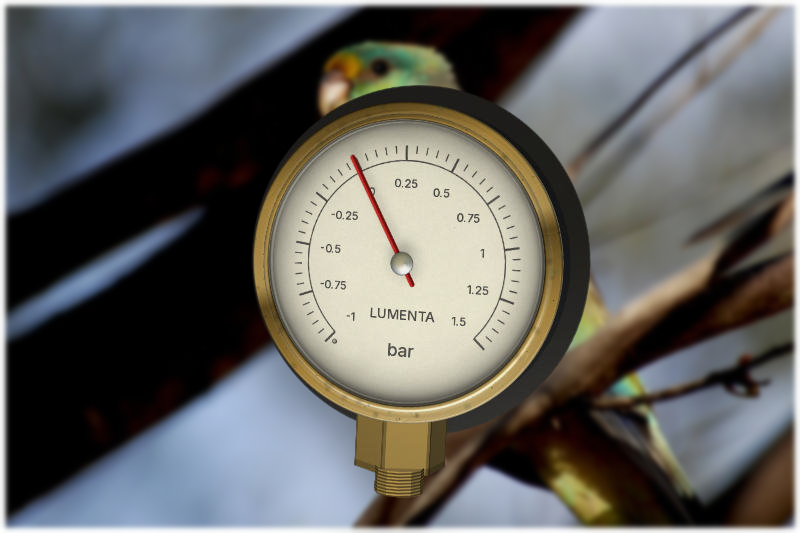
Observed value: 0 bar
